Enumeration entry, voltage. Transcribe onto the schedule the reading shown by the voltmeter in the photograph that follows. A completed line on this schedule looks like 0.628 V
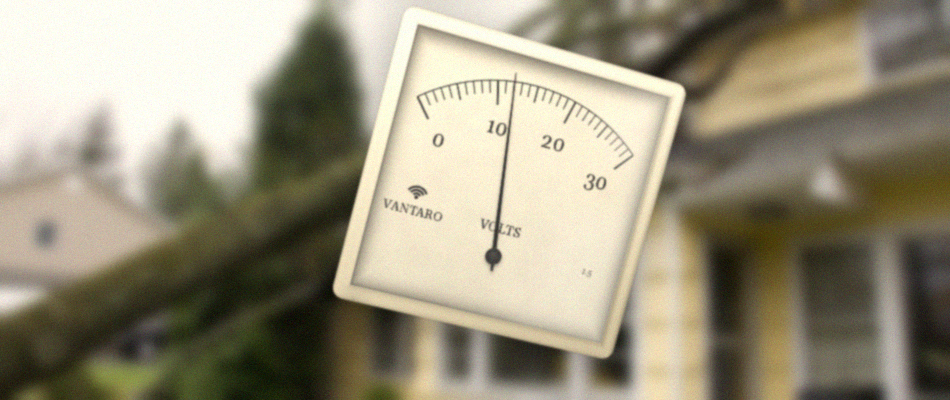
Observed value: 12 V
